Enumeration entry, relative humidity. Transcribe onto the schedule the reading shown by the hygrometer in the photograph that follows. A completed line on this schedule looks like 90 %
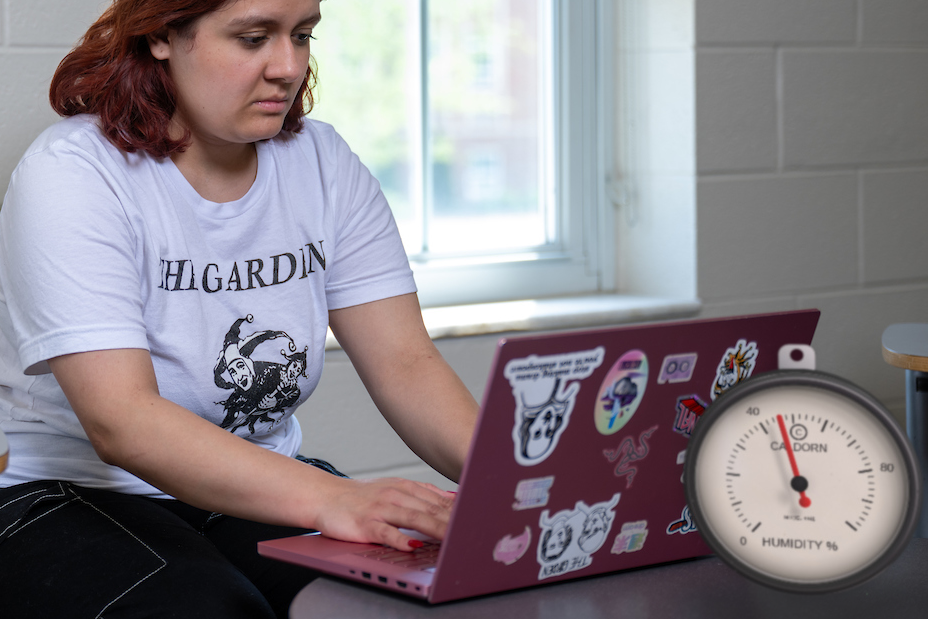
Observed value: 46 %
